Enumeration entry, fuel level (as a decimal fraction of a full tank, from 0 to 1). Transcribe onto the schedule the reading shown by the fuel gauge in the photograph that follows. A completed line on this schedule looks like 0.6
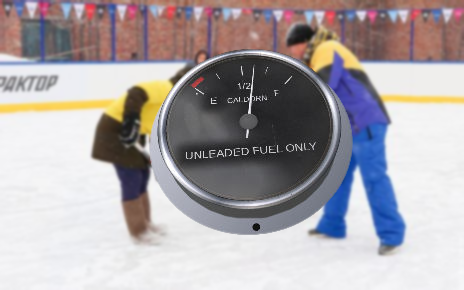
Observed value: 0.625
